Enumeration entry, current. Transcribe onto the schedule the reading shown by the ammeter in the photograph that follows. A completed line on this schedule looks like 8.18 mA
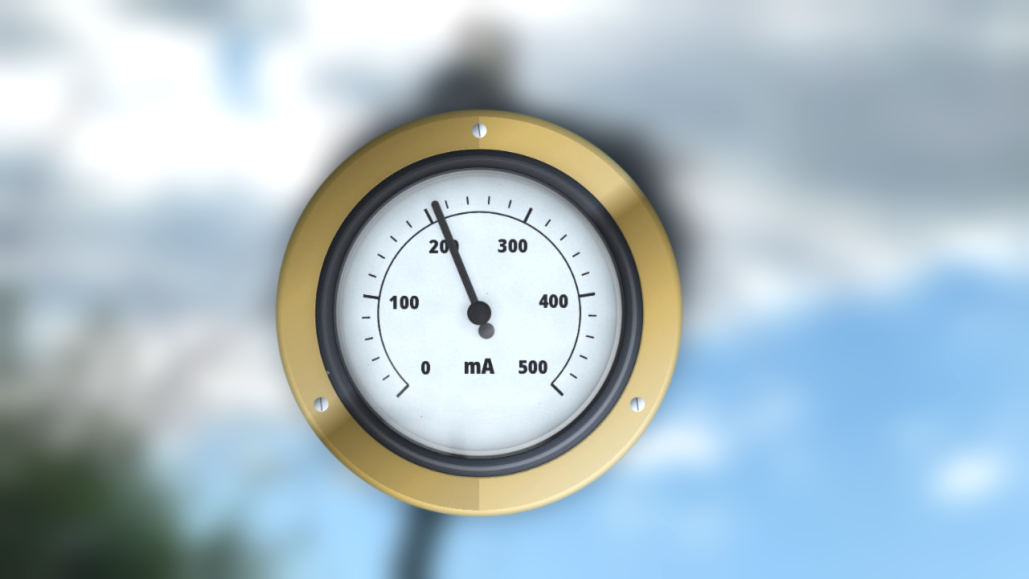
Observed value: 210 mA
